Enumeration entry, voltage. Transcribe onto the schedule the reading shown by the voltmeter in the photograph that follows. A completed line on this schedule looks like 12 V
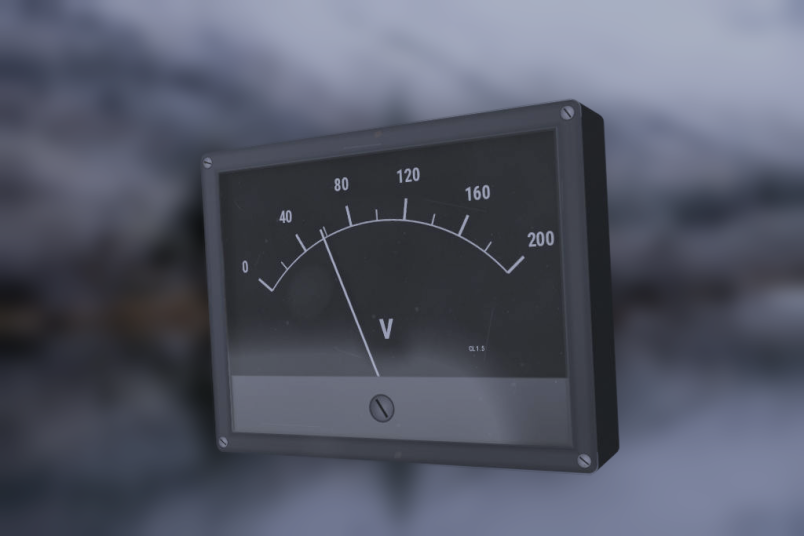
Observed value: 60 V
